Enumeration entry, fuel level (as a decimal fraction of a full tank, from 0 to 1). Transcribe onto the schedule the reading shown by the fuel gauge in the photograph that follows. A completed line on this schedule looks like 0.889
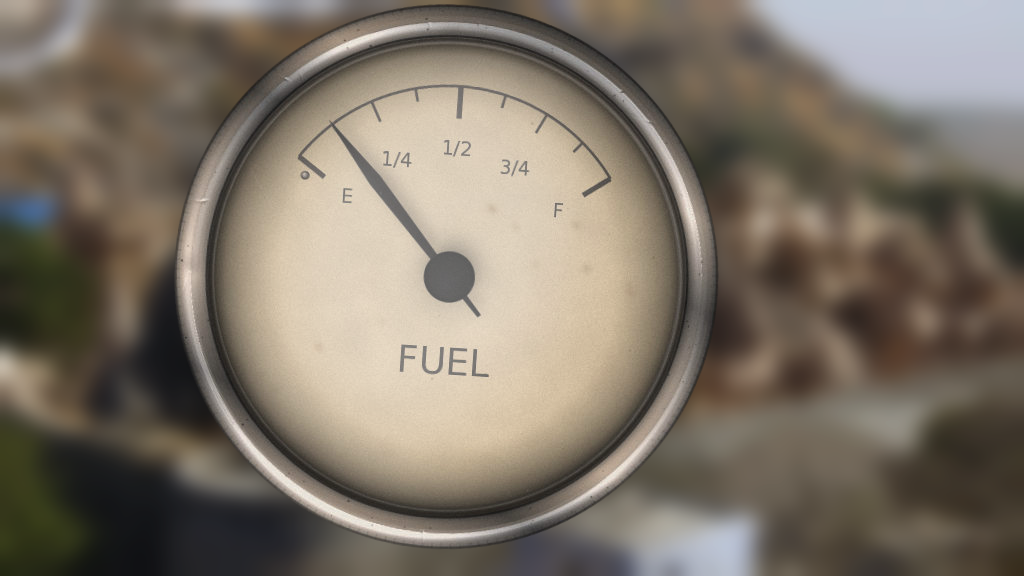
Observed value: 0.125
